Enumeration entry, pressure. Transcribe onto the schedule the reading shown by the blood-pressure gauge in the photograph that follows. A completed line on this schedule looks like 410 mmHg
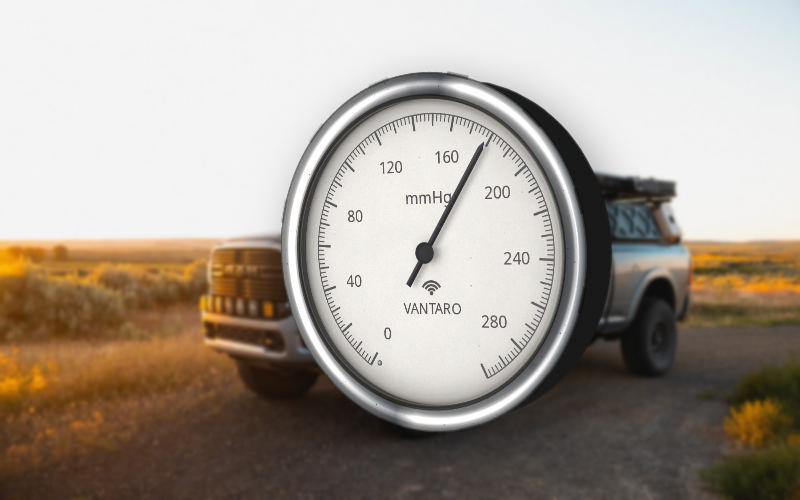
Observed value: 180 mmHg
